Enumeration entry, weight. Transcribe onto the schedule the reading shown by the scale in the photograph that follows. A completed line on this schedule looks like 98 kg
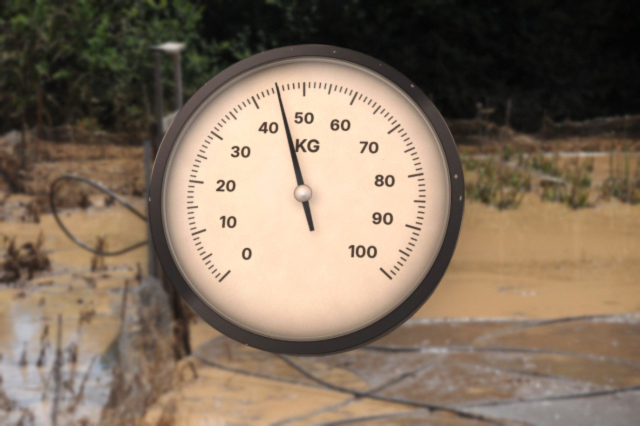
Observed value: 45 kg
